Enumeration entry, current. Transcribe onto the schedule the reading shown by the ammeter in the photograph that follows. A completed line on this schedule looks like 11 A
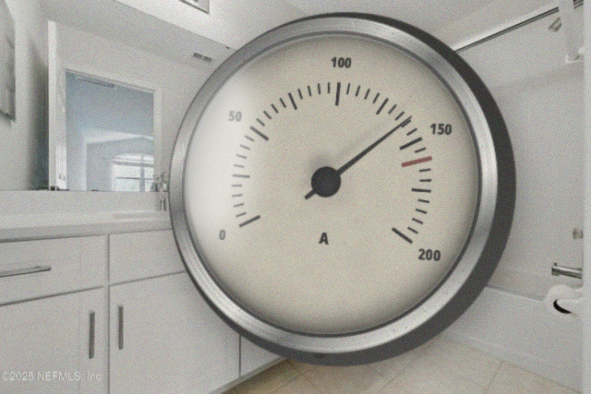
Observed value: 140 A
